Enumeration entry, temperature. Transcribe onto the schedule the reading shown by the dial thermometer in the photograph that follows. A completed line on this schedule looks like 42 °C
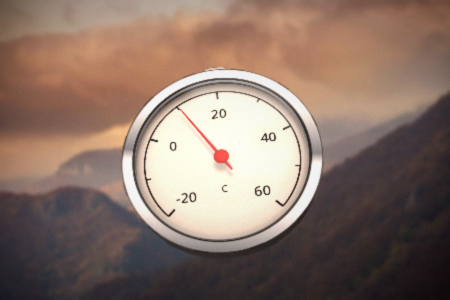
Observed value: 10 °C
